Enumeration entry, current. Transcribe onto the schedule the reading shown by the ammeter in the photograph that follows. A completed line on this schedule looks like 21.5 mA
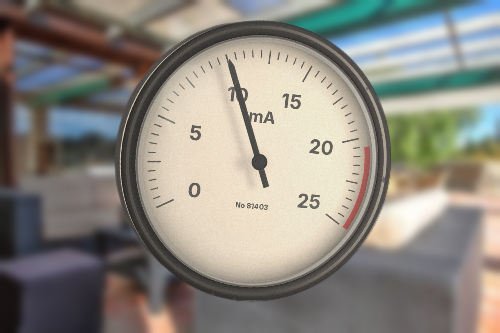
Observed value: 10 mA
